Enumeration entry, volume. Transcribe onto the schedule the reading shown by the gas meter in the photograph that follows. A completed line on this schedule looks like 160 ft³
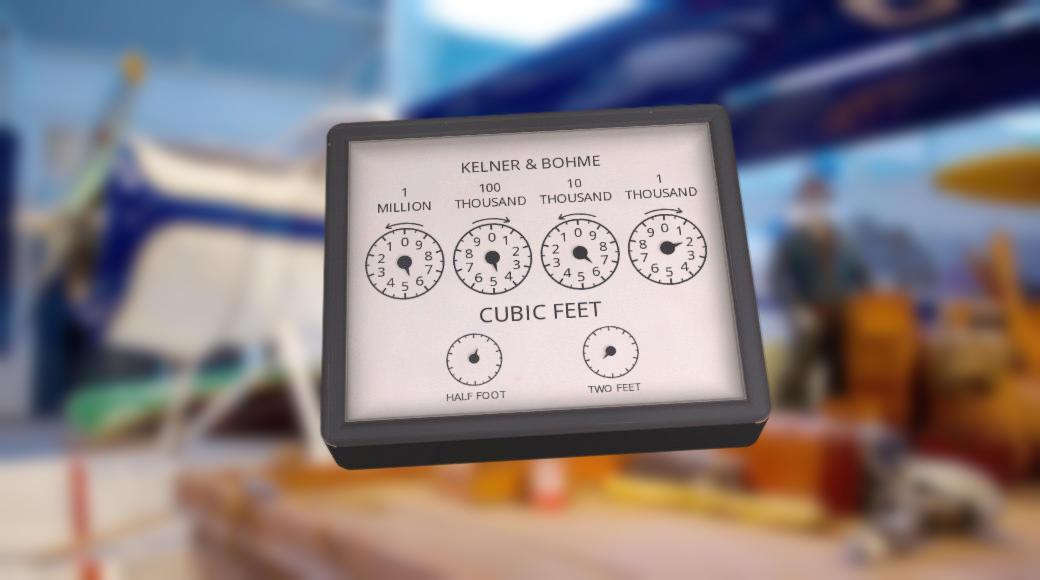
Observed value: 546200 ft³
